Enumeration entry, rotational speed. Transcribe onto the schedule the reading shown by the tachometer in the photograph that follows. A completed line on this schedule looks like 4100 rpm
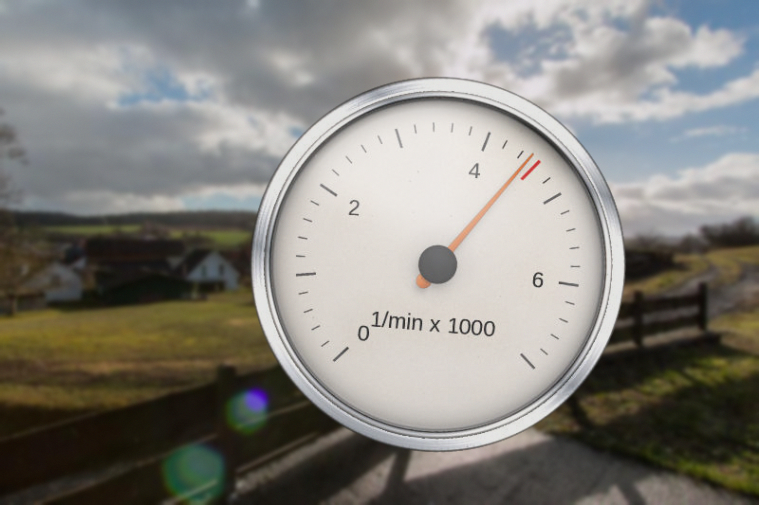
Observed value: 4500 rpm
